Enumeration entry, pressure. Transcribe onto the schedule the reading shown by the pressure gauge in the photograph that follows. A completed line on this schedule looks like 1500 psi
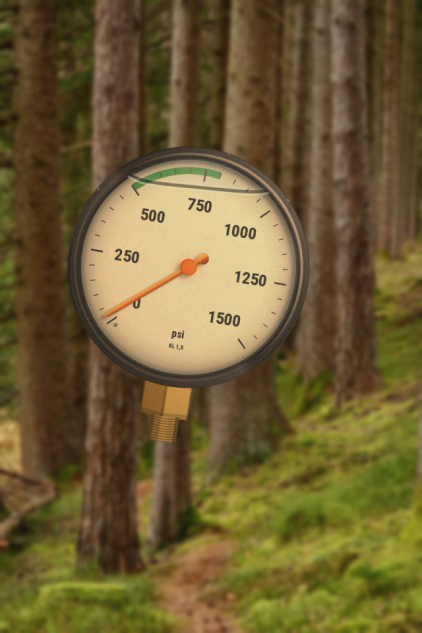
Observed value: 25 psi
